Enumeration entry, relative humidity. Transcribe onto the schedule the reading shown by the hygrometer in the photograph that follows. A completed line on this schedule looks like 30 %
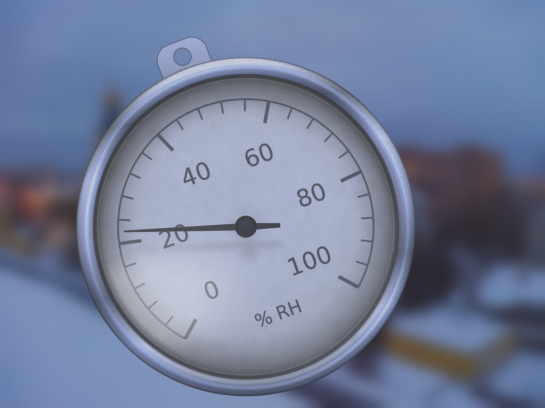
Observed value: 22 %
